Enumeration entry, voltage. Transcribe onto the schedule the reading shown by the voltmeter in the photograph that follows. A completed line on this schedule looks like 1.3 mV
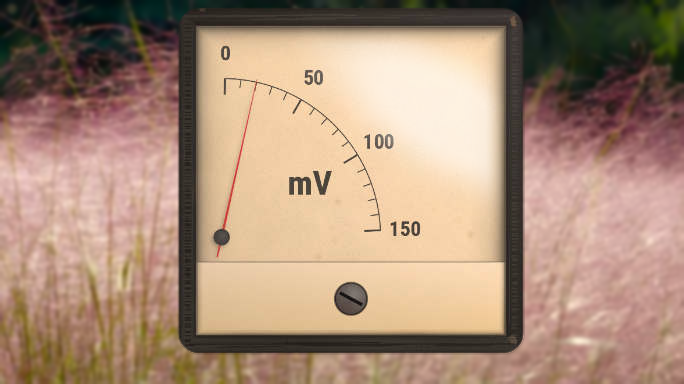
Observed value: 20 mV
